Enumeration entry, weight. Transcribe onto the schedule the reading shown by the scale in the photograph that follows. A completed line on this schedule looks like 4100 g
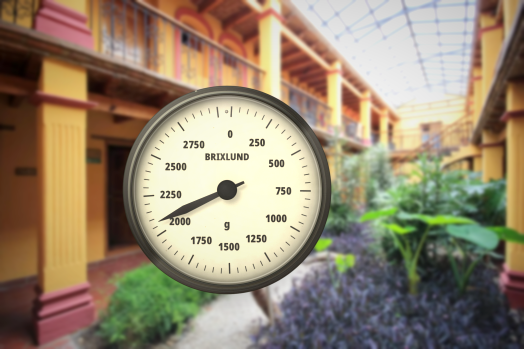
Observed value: 2075 g
